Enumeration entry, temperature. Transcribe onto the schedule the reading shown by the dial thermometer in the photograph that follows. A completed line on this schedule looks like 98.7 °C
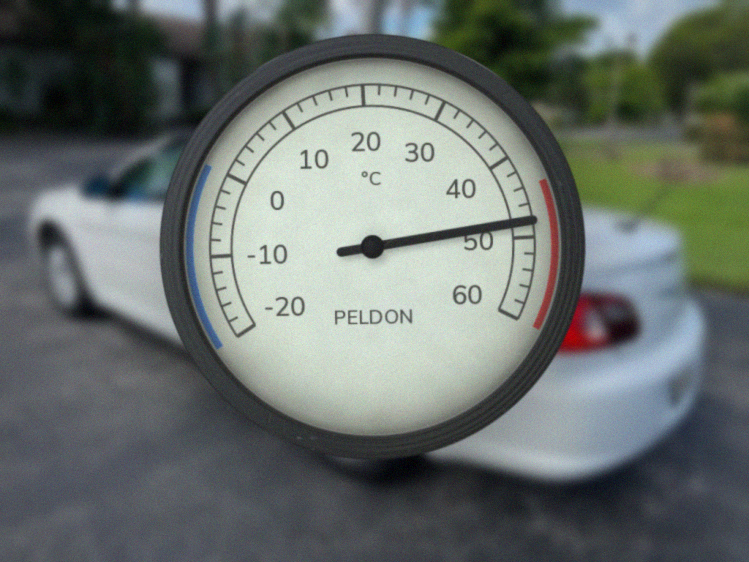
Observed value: 48 °C
